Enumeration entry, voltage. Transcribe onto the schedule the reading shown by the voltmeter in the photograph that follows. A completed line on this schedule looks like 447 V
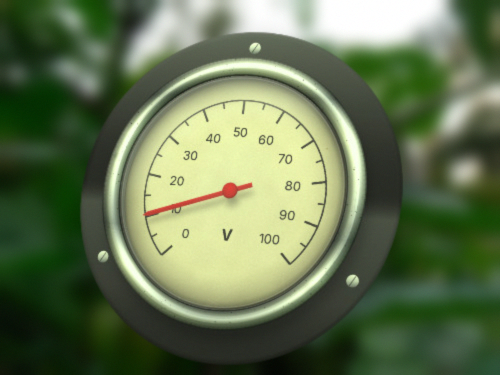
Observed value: 10 V
